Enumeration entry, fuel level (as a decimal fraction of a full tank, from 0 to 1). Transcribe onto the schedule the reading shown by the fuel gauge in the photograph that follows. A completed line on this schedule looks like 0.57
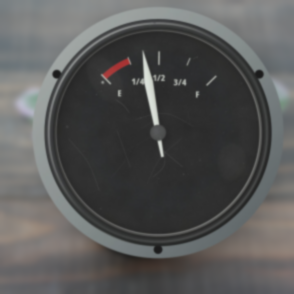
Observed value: 0.375
